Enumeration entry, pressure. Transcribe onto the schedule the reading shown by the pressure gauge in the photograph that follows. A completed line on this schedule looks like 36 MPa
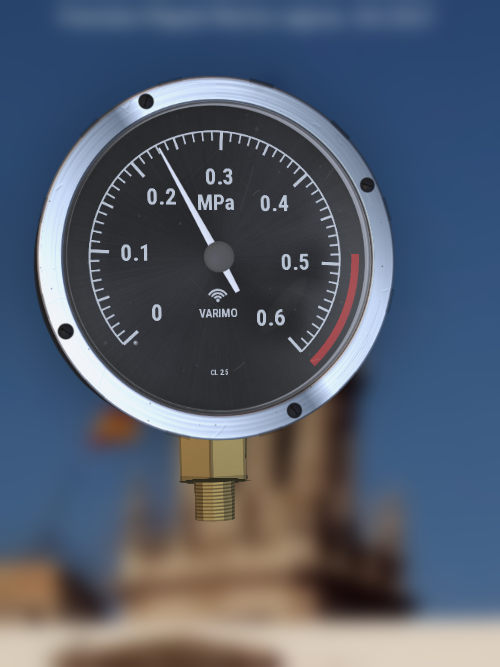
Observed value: 0.23 MPa
